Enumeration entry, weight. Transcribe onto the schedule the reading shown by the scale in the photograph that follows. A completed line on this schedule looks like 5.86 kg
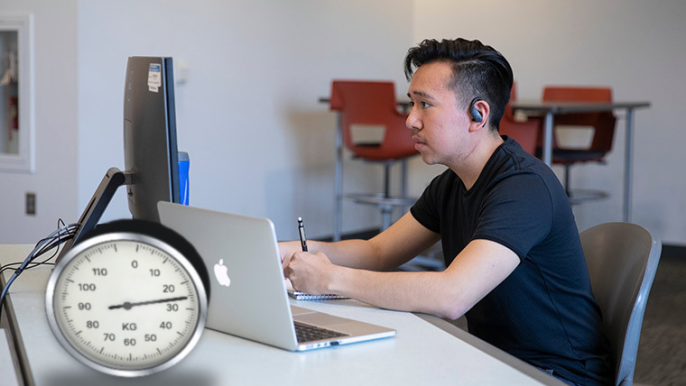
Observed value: 25 kg
